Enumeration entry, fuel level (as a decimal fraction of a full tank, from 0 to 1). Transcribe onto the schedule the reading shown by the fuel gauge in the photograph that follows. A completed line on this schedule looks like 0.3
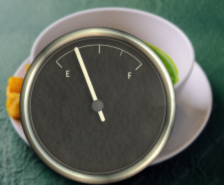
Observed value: 0.25
